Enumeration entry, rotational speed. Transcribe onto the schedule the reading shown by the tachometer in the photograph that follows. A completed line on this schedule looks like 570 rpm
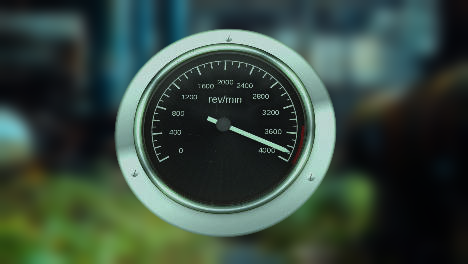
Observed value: 3900 rpm
